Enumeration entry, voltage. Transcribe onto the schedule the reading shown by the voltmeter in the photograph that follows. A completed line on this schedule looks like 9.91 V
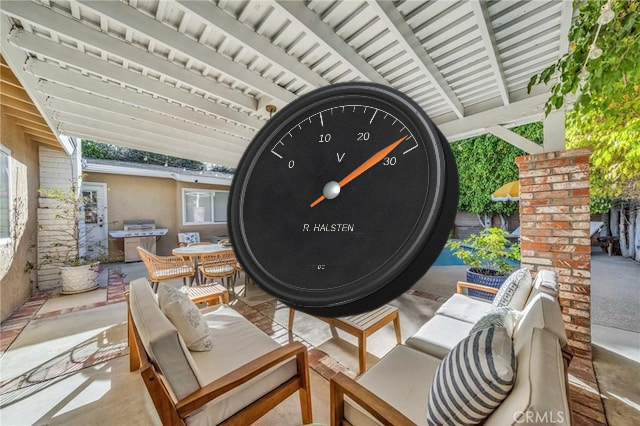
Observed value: 28 V
